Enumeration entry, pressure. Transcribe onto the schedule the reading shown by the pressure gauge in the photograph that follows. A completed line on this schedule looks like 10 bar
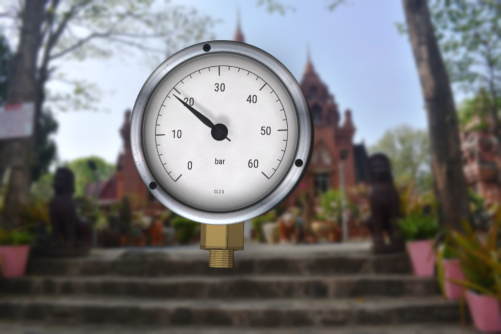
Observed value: 19 bar
